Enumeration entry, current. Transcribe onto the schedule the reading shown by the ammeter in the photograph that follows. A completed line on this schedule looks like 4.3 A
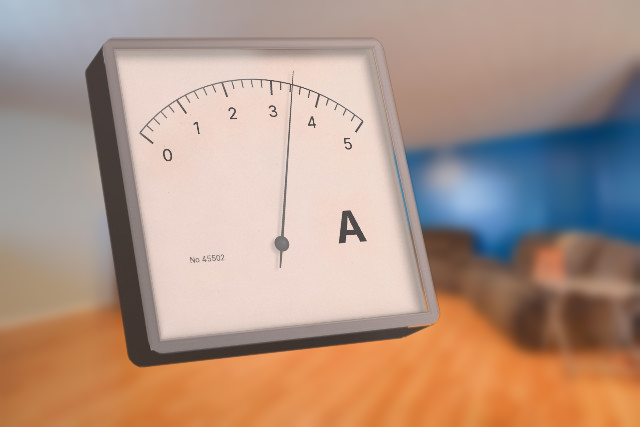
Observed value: 3.4 A
